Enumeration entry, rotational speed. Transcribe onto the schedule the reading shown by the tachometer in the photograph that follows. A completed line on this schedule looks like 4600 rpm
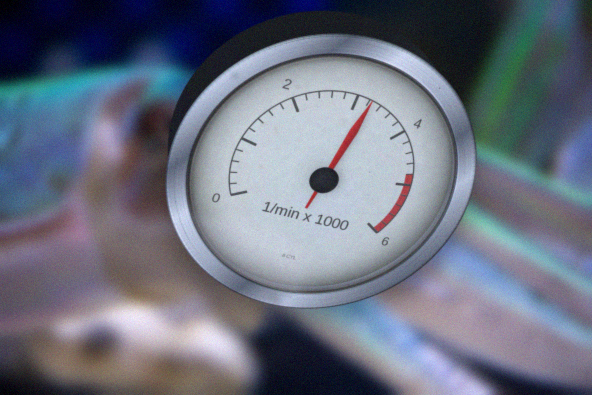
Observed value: 3200 rpm
